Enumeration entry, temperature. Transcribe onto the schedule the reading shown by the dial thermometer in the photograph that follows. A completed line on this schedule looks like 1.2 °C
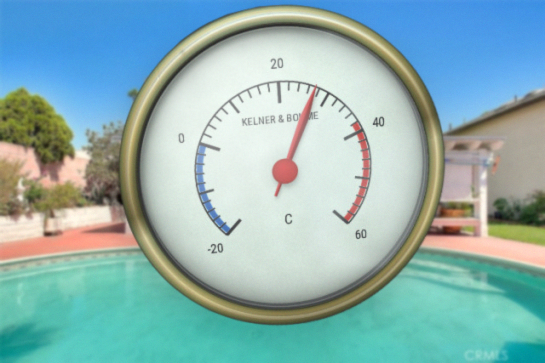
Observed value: 27 °C
